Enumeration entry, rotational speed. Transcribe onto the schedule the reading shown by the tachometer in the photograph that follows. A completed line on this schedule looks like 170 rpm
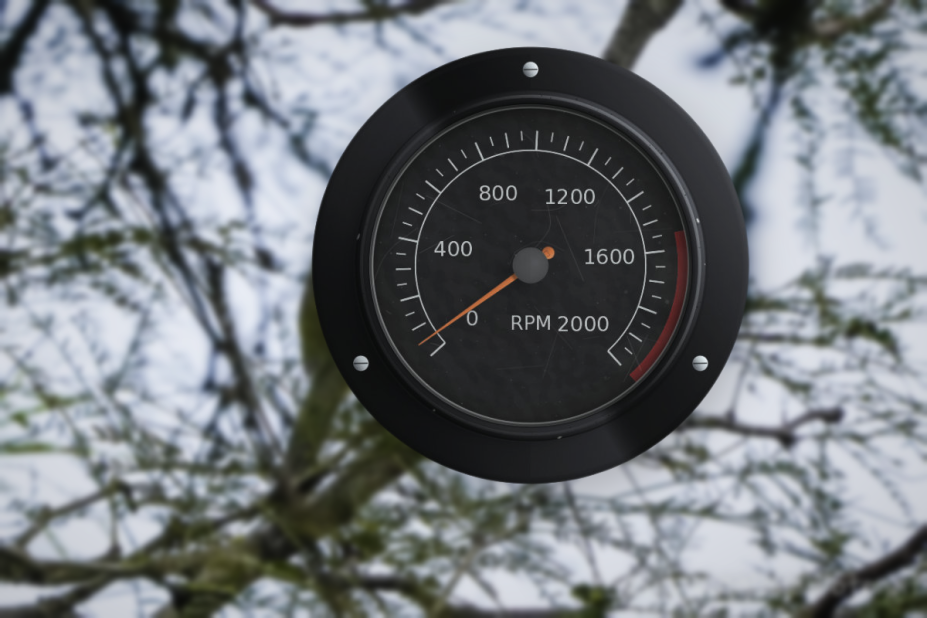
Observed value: 50 rpm
